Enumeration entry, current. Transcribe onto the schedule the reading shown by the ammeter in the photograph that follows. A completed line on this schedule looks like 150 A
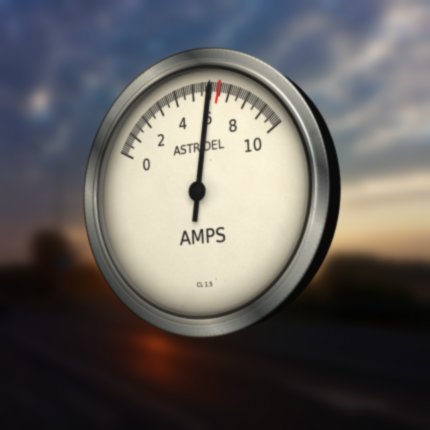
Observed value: 6 A
